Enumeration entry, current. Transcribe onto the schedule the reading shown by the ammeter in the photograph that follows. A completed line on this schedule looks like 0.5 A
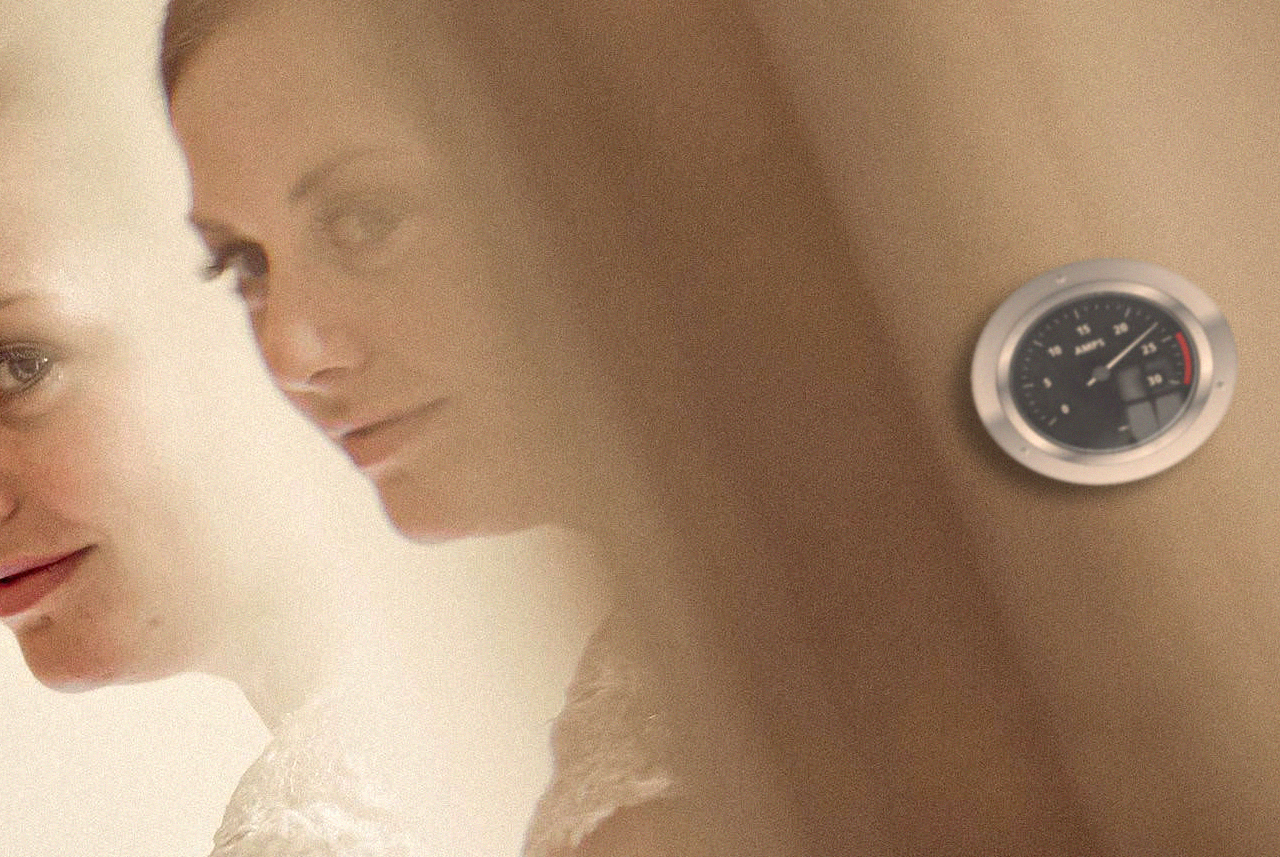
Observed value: 23 A
